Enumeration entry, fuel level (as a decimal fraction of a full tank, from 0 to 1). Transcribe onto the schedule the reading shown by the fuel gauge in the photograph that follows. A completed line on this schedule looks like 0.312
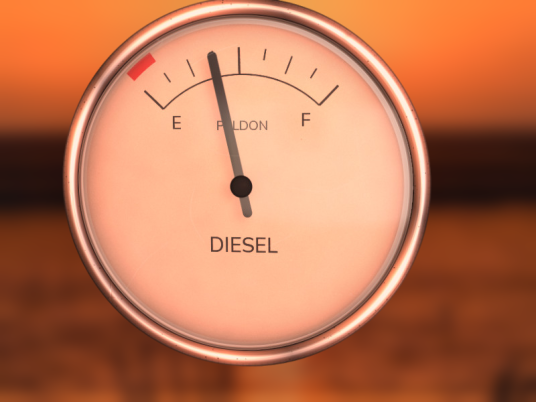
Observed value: 0.375
